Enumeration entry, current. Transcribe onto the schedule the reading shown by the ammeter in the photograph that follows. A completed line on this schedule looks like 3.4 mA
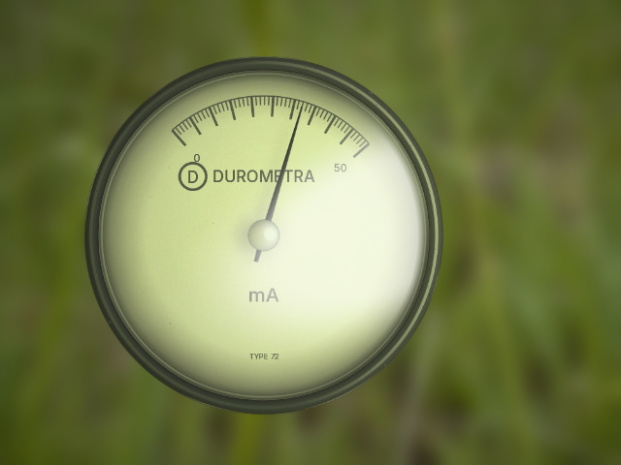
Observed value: 32 mA
